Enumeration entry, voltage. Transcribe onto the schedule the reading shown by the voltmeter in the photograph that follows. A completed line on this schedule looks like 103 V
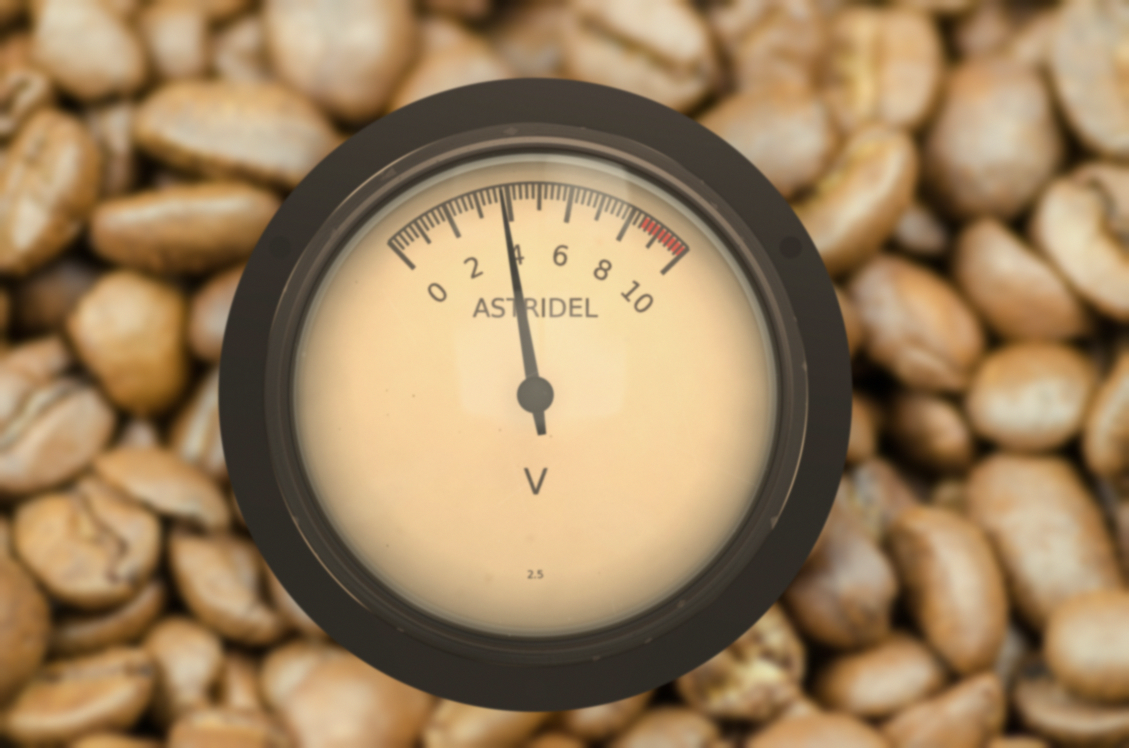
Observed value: 3.8 V
